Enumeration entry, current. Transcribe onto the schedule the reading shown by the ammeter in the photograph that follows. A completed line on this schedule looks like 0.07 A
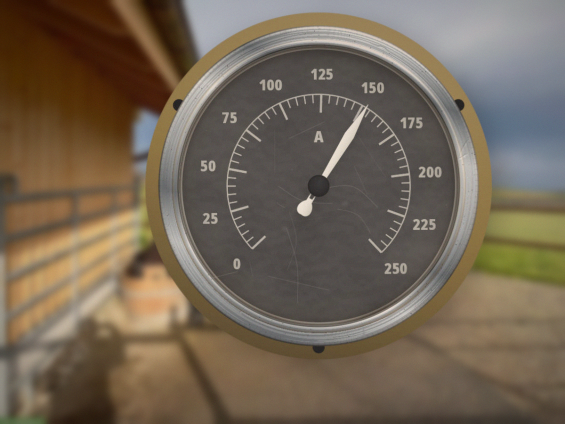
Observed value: 152.5 A
